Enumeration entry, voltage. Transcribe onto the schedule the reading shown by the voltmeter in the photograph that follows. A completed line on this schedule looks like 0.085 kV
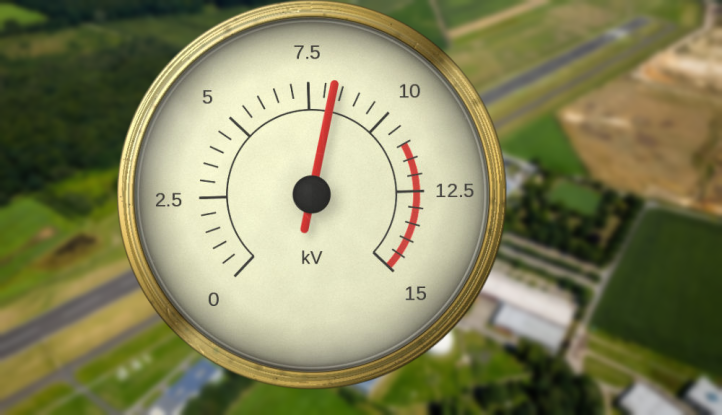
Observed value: 8.25 kV
